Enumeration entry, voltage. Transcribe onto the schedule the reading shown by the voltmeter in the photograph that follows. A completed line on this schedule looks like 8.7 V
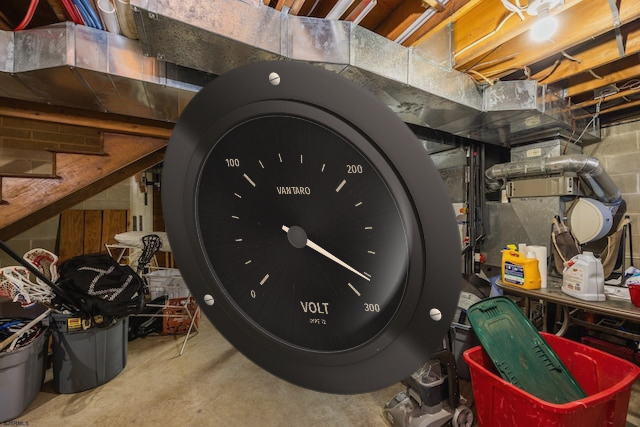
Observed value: 280 V
